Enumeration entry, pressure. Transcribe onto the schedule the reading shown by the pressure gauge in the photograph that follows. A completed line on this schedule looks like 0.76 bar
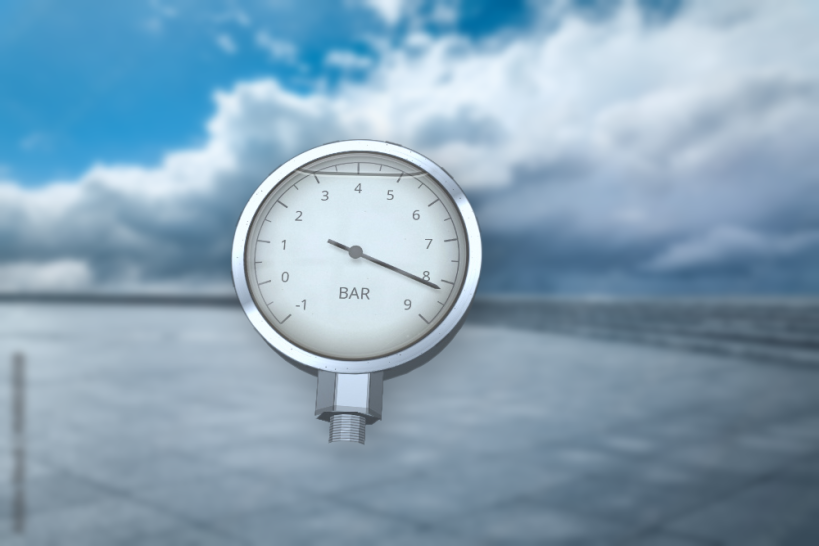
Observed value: 8.25 bar
